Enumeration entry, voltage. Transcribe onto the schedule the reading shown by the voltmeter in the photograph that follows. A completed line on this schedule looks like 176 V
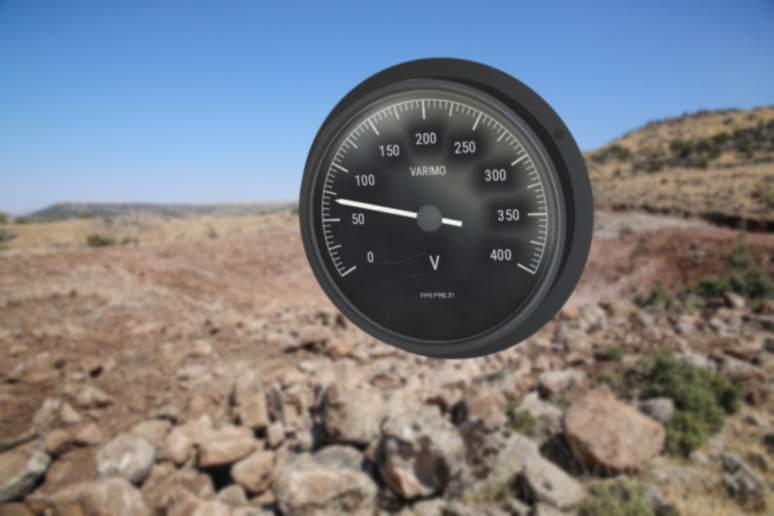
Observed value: 70 V
